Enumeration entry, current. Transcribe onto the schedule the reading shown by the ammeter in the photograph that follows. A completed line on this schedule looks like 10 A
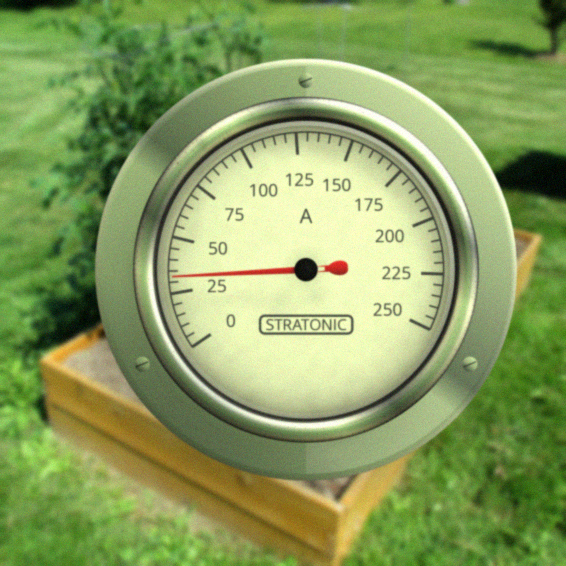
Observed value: 32.5 A
